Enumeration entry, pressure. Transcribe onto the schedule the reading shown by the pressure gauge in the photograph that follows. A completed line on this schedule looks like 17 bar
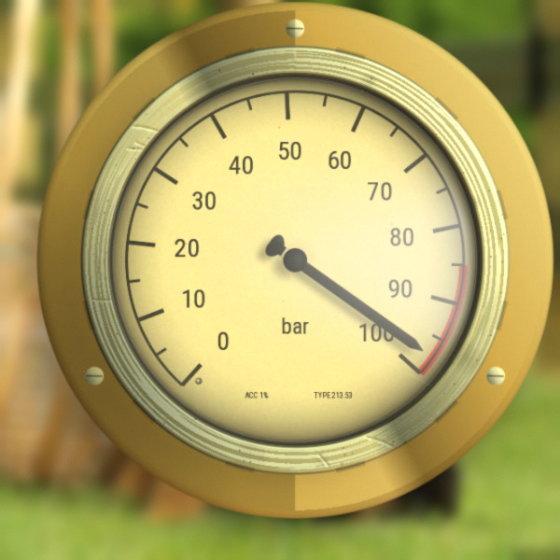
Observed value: 97.5 bar
